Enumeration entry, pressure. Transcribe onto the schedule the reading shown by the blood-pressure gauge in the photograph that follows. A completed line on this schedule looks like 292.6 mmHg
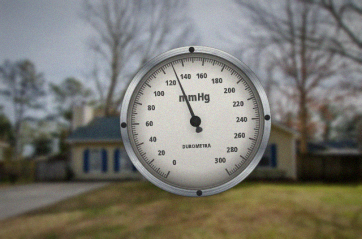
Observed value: 130 mmHg
